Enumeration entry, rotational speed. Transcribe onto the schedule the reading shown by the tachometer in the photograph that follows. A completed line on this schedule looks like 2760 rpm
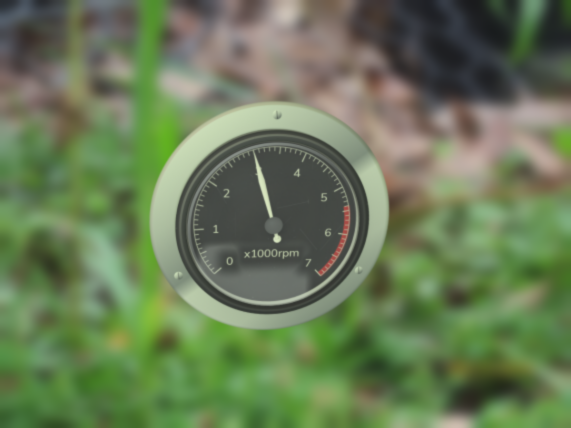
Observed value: 3000 rpm
